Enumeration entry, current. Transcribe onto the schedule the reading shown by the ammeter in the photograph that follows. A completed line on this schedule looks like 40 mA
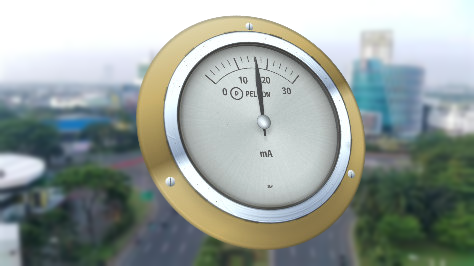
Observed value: 16 mA
